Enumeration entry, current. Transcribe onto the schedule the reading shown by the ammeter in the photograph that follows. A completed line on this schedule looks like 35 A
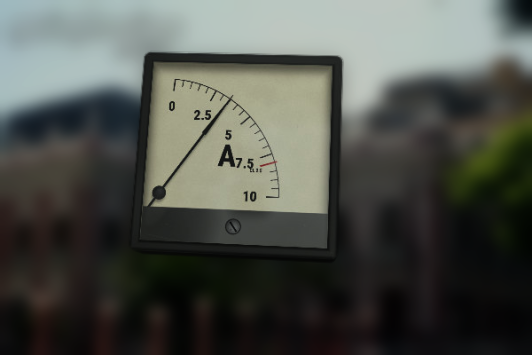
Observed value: 3.5 A
